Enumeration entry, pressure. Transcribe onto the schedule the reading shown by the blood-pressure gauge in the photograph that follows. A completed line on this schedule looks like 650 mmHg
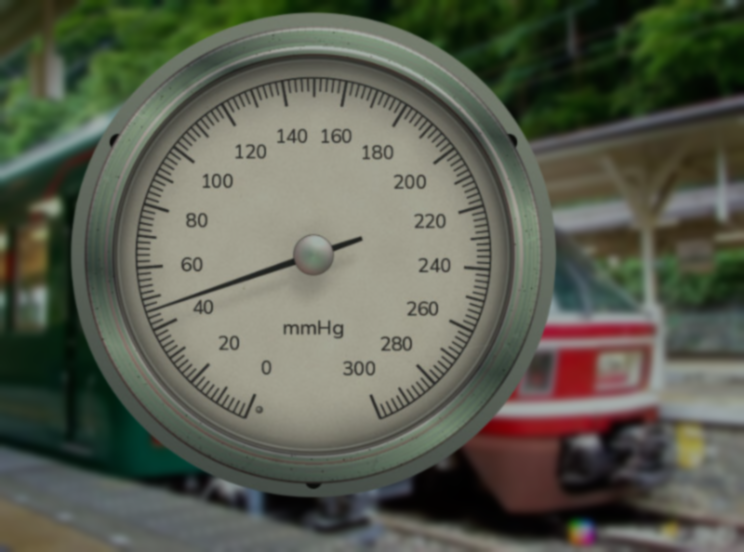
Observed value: 46 mmHg
